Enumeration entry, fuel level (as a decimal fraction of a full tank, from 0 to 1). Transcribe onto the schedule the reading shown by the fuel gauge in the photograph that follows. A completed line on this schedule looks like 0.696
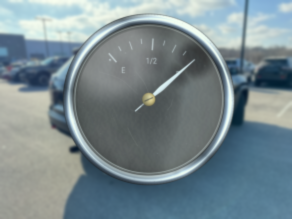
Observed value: 1
